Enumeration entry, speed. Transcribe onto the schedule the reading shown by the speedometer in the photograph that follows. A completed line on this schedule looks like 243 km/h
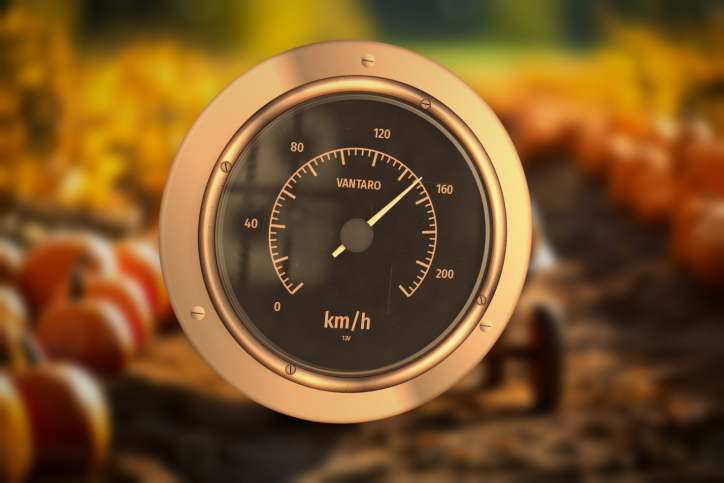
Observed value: 148 km/h
